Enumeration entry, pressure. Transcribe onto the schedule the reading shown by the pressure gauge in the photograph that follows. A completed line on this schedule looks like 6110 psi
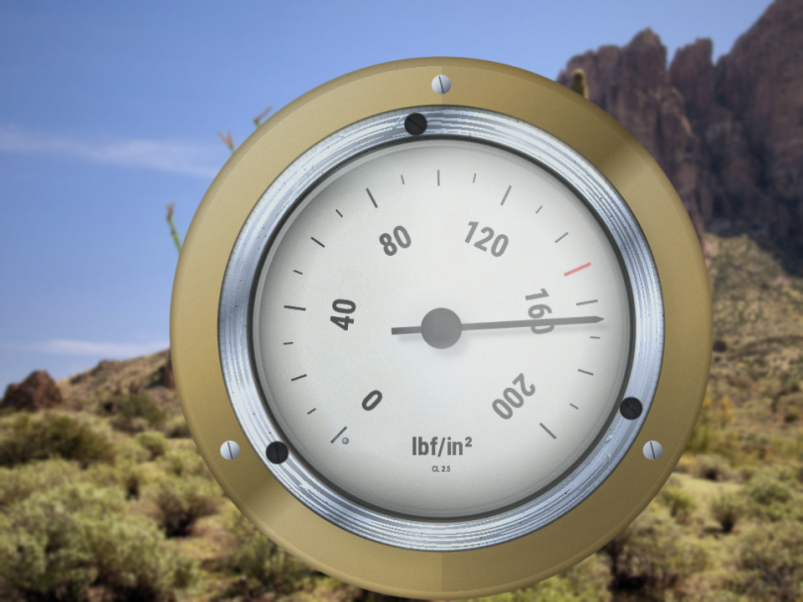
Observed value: 165 psi
